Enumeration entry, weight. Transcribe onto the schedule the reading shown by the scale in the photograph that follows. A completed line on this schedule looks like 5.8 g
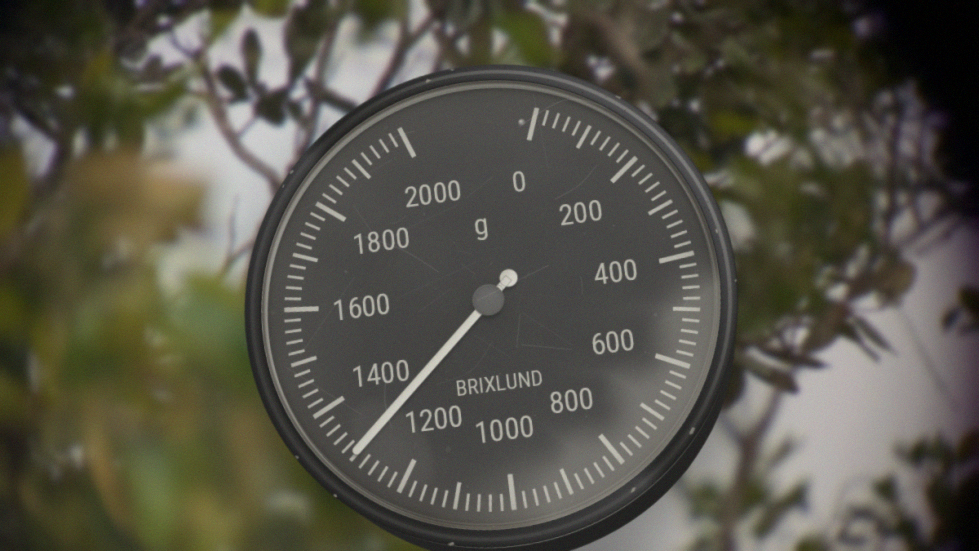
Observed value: 1300 g
